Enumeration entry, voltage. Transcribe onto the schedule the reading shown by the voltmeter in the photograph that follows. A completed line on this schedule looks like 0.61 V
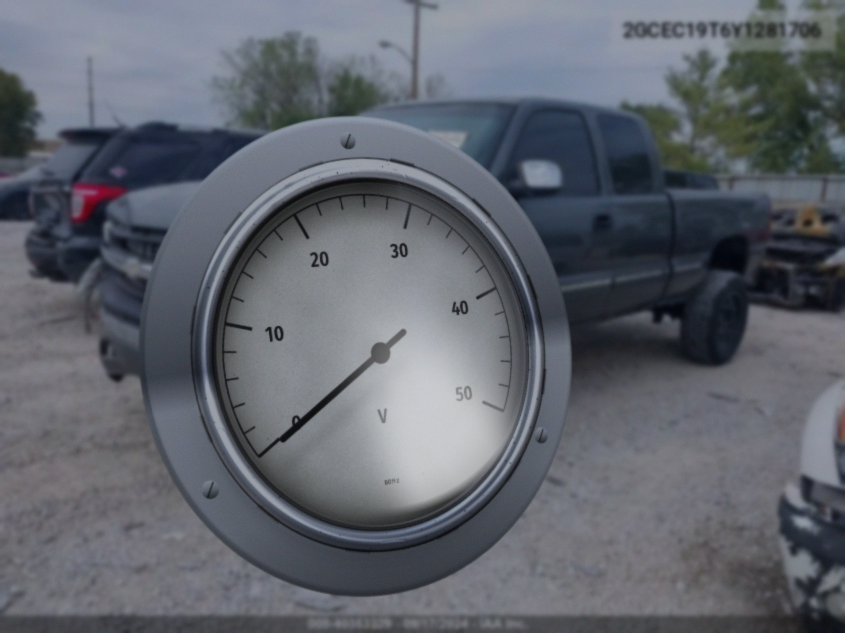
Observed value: 0 V
